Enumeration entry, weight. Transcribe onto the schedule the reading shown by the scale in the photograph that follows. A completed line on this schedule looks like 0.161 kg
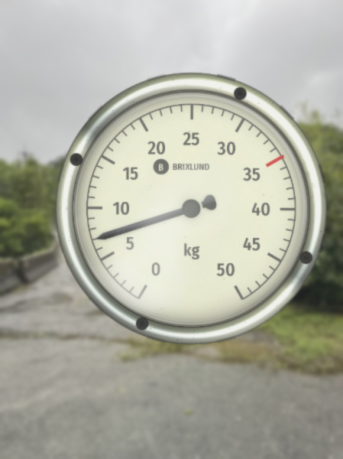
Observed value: 7 kg
